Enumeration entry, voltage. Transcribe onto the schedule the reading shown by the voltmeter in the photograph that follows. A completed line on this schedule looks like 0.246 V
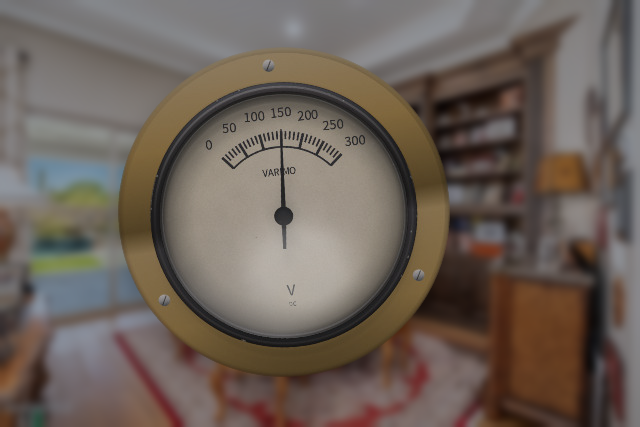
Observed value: 150 V
